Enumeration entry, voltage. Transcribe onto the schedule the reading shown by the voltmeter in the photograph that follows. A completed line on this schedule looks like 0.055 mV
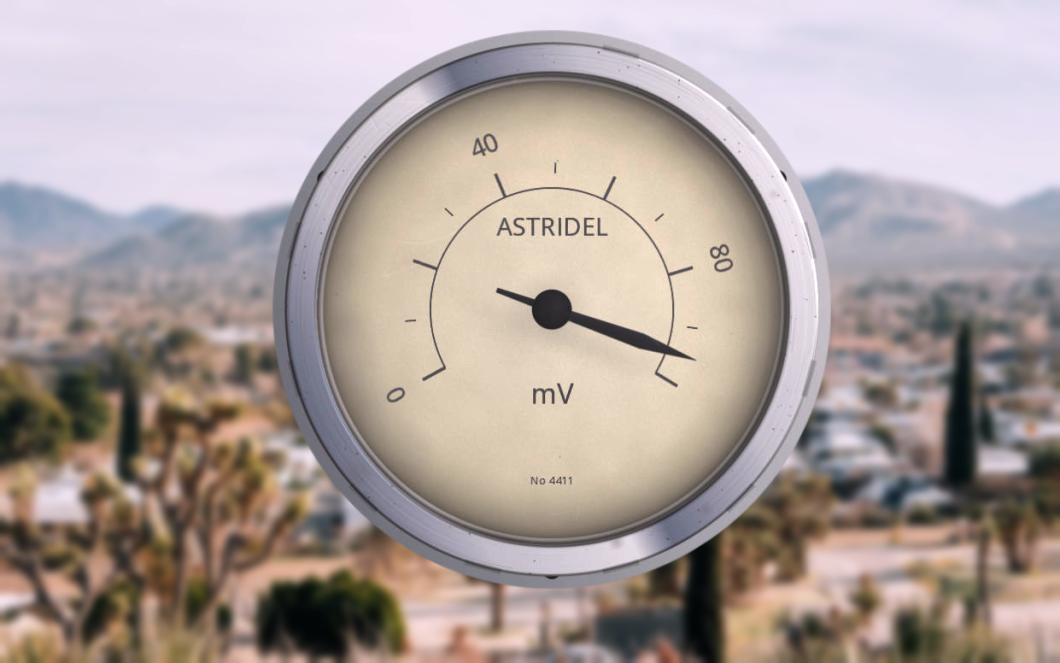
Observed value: 95 mV
